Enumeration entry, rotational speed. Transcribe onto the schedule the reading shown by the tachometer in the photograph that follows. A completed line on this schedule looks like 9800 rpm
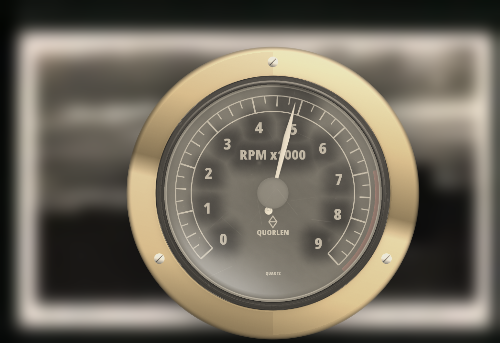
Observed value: 4875 rpm
